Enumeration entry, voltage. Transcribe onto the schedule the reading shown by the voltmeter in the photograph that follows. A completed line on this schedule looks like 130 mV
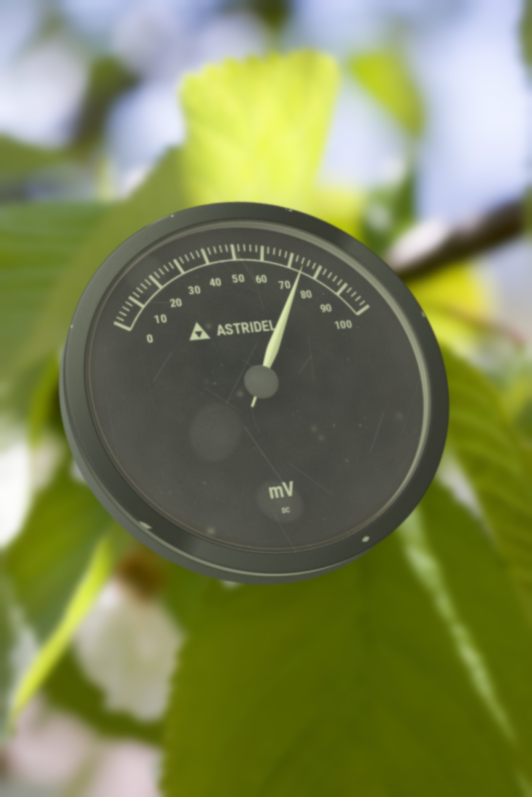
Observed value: 74 mV
